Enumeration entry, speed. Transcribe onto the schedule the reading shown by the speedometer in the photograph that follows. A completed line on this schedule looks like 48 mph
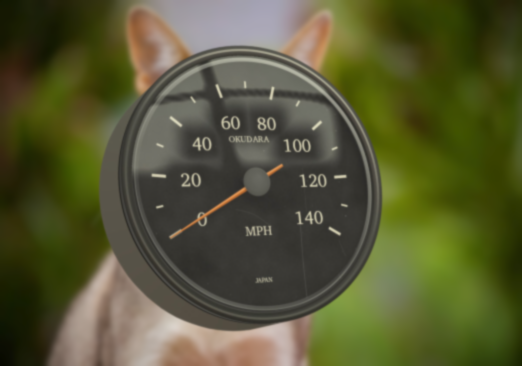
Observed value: 0 mph
